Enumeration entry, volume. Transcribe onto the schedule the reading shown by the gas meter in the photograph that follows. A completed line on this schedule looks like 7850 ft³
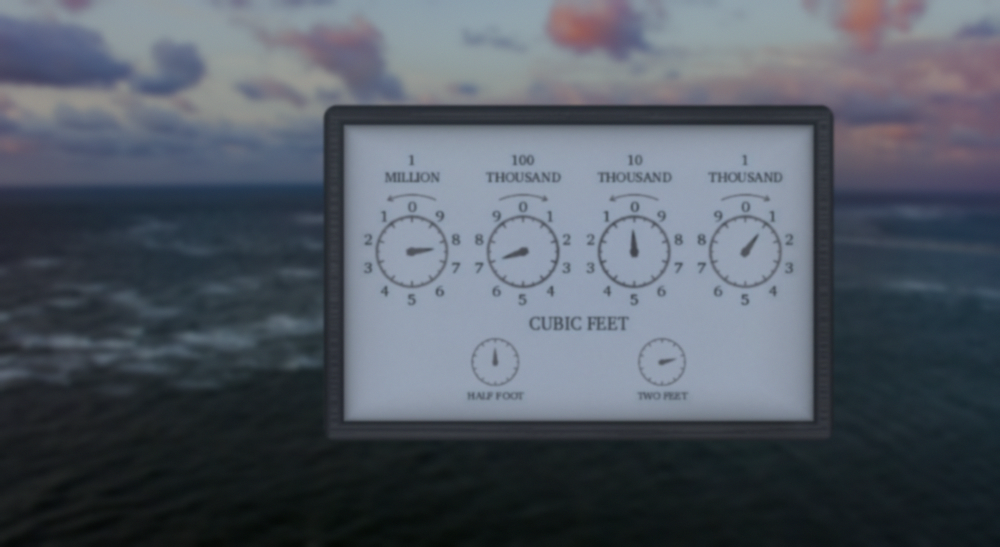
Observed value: 770100 ft³
